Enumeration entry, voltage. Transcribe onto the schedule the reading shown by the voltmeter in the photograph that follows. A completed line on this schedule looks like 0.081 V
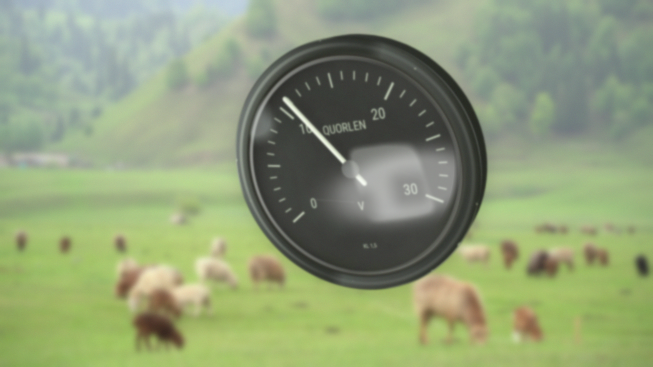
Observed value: 11 V
